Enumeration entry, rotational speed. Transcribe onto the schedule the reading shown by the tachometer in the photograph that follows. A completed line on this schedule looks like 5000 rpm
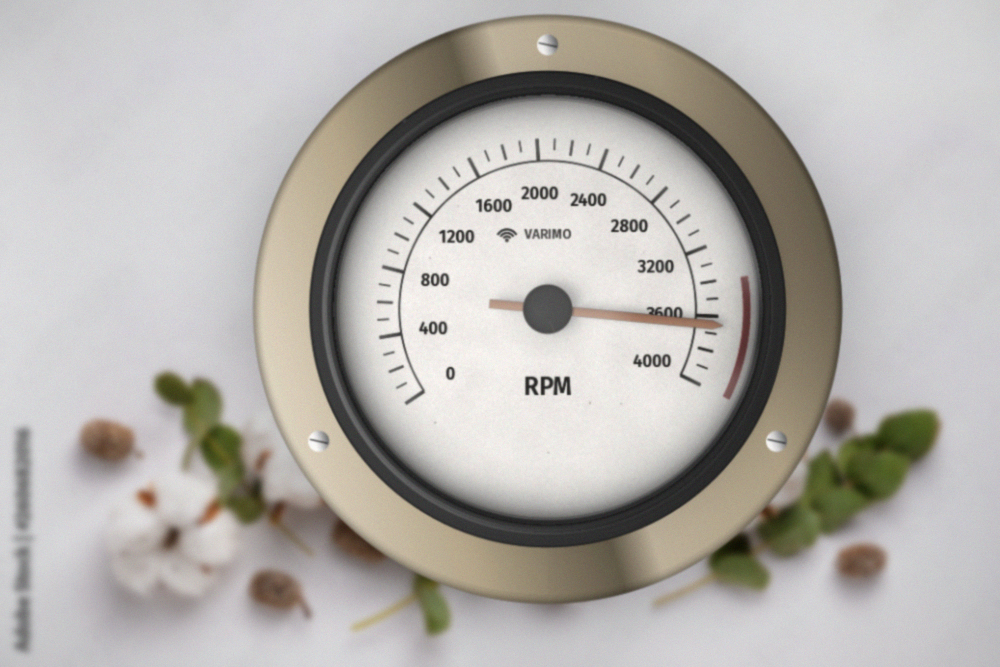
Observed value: 3650 rpm
